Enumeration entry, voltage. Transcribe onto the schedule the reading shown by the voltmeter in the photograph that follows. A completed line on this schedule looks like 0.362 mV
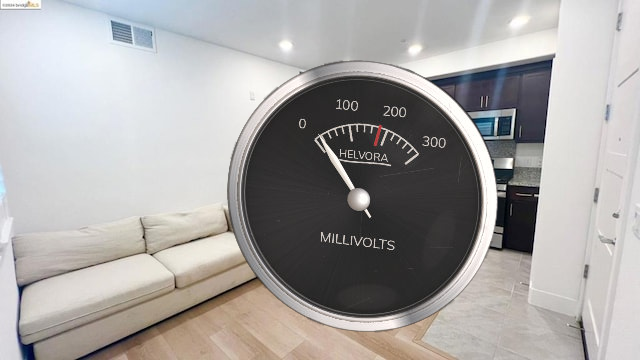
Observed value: 20 mV
